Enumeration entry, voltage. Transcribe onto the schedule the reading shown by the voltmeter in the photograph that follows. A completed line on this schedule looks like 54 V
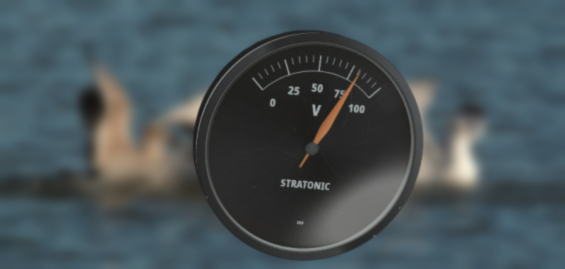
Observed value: 80 V
